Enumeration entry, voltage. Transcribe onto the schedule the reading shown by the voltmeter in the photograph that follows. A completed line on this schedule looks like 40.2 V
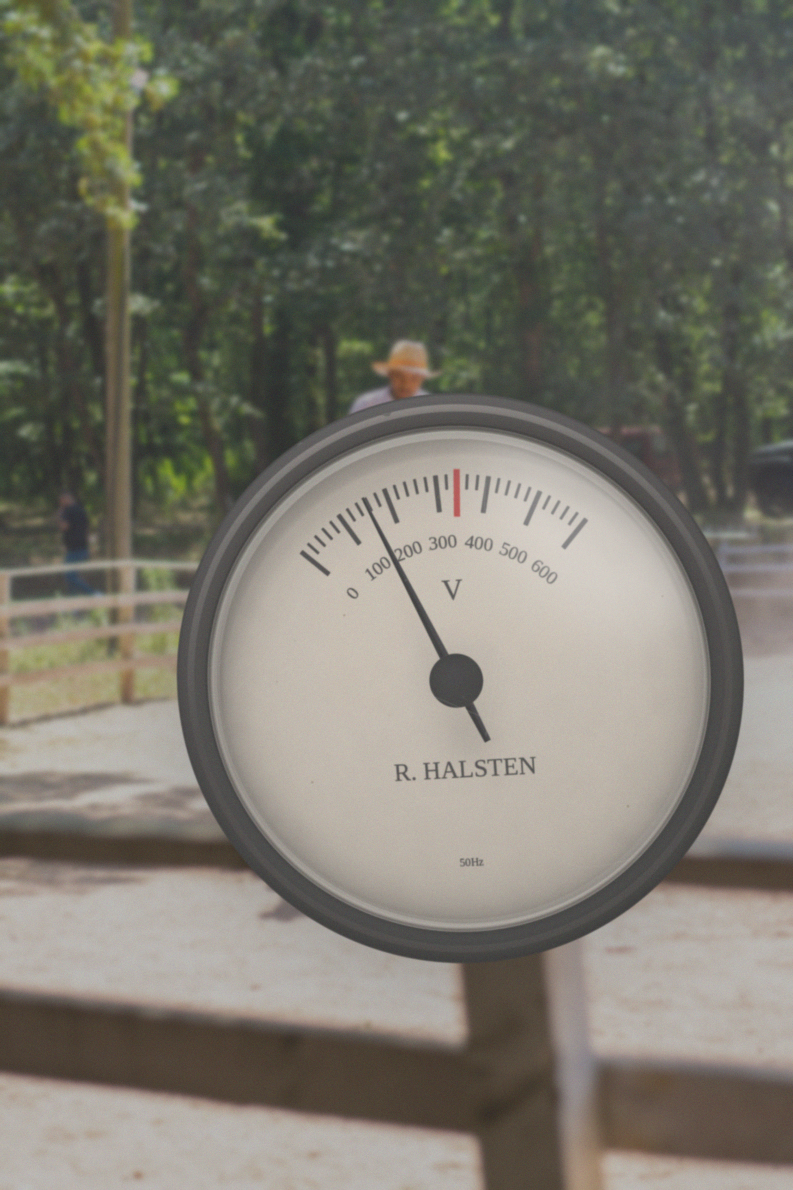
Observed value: 160 V
